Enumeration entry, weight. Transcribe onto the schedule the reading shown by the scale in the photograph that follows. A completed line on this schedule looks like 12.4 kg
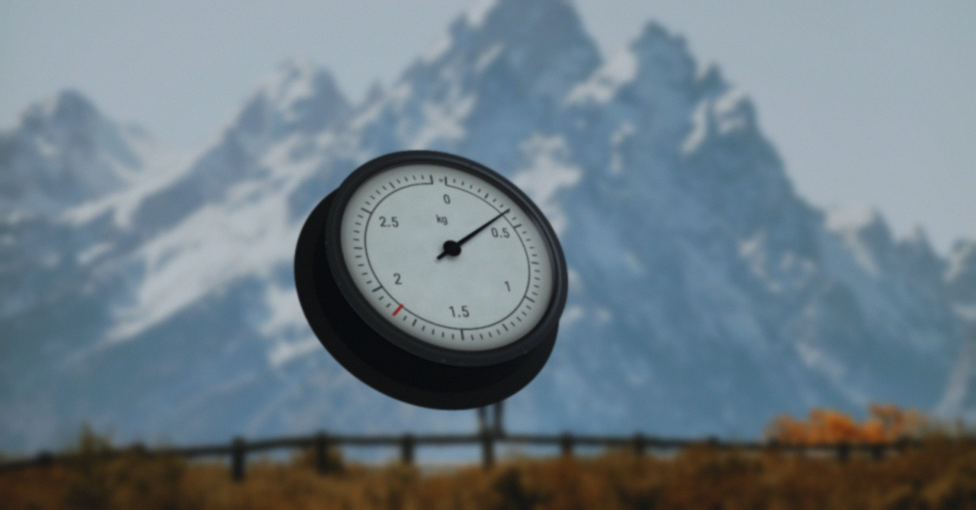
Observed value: 0.4 kg
